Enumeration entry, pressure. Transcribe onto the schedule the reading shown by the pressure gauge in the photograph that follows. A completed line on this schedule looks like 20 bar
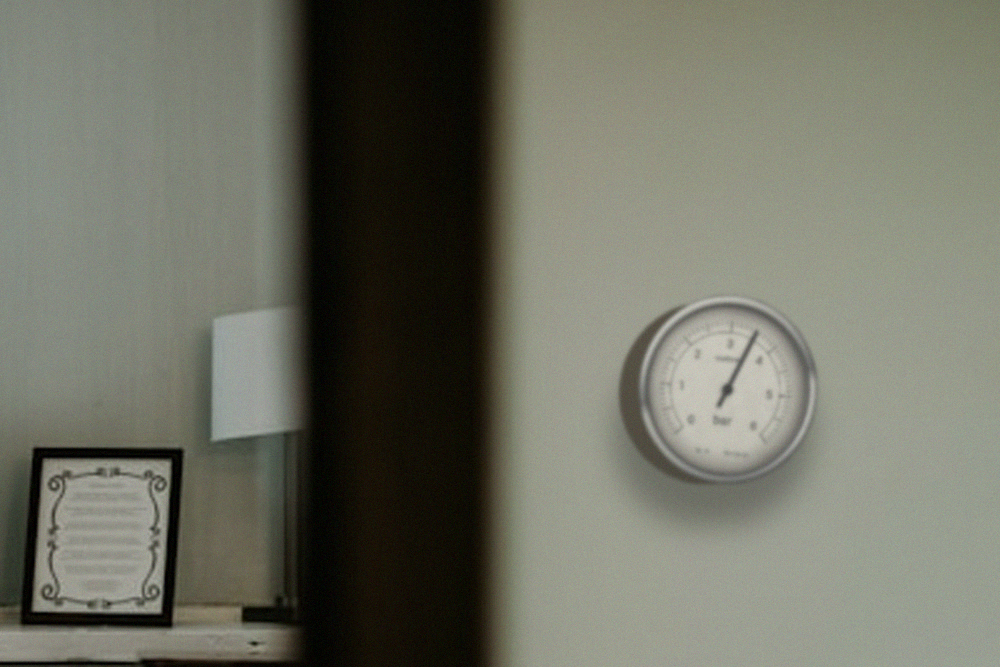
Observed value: 3.5 bar
